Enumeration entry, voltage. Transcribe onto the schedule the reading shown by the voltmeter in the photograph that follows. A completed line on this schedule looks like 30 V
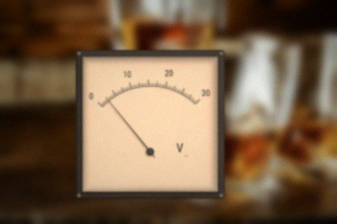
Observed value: 2.5 V
